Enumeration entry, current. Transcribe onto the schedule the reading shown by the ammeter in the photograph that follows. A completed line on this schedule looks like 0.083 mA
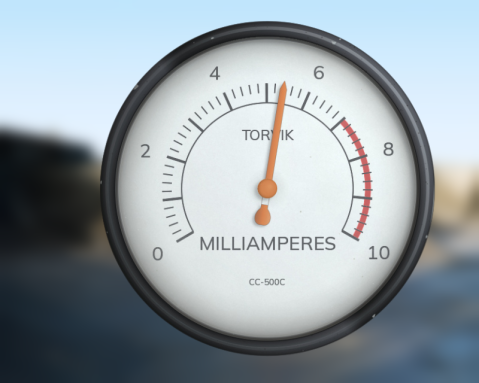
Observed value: 5.4 mA
